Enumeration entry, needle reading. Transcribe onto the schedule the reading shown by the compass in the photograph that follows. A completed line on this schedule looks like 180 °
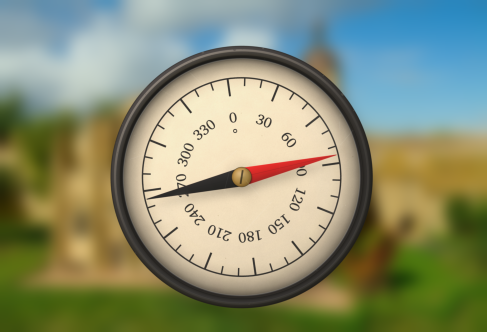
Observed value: 85 °
